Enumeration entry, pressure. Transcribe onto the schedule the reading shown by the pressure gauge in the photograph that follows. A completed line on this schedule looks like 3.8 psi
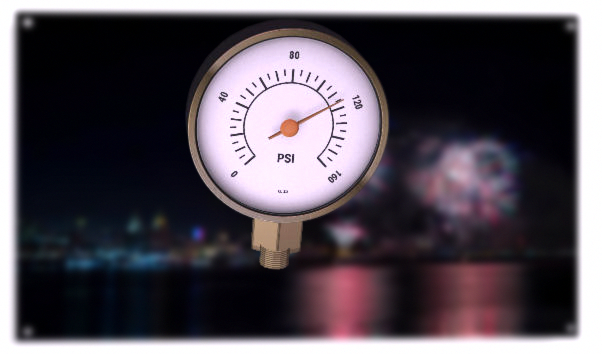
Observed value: 115 psi
